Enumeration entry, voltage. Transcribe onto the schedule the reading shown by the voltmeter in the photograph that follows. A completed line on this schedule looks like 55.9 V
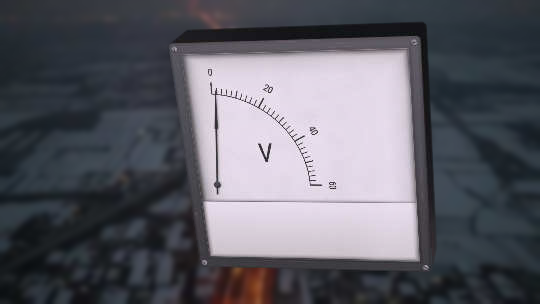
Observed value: 2 V
